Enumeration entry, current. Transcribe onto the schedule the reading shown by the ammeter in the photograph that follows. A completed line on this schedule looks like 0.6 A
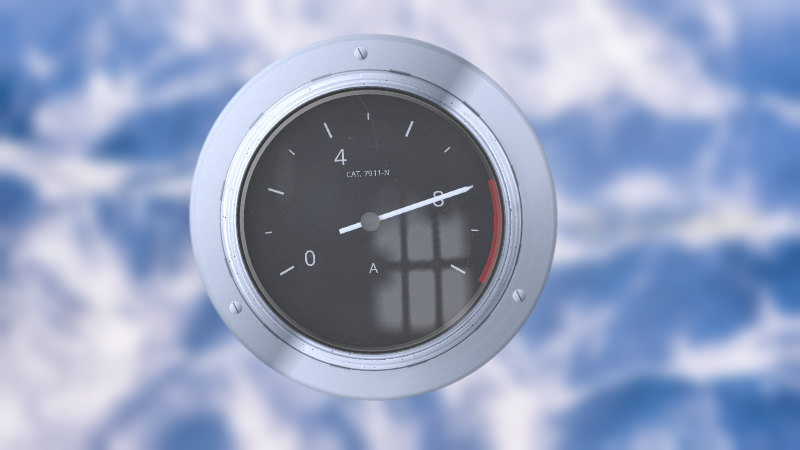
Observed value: 8 A
